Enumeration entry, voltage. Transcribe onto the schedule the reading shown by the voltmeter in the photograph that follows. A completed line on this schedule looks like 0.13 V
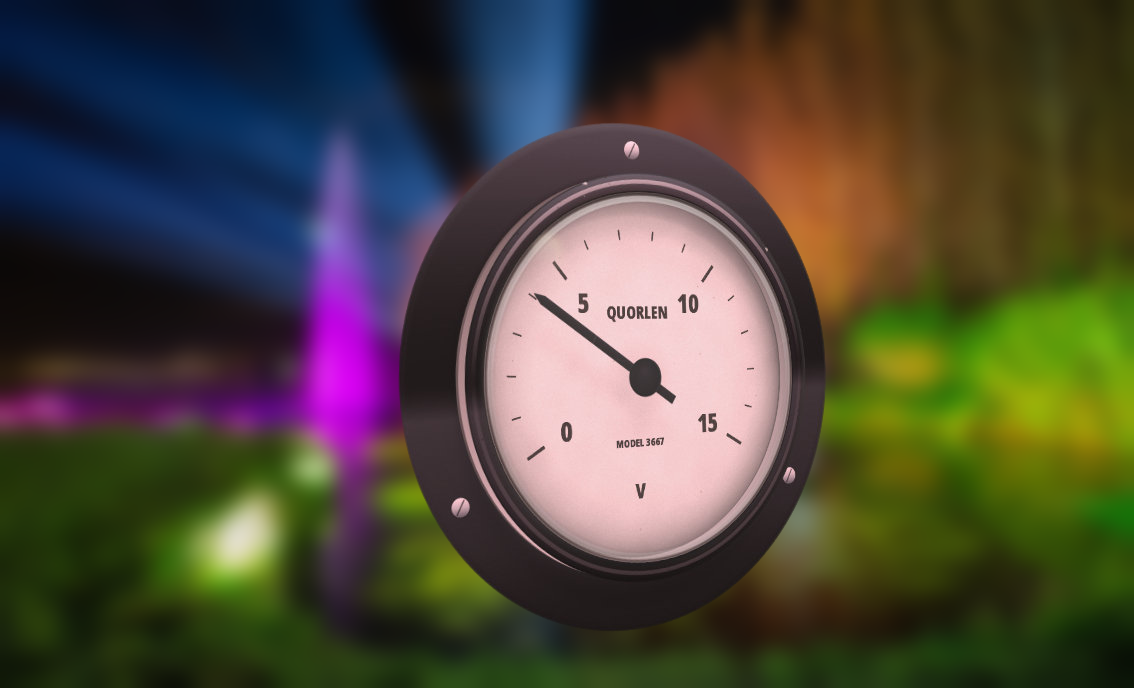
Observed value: 4 V
